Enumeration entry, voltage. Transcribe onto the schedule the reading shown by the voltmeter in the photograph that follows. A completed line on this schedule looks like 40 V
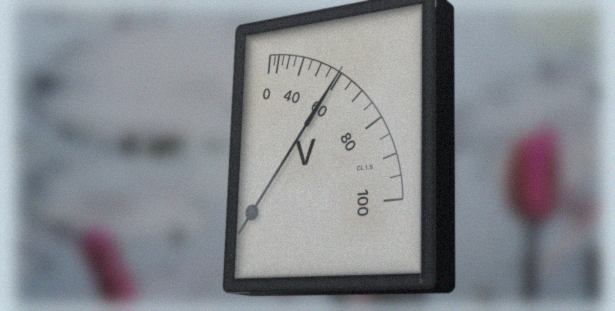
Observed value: 60 V
